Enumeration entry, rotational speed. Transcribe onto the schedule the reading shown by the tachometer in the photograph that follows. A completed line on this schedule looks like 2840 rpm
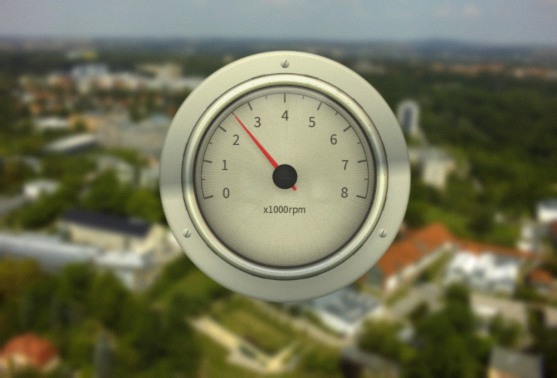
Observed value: 2500 rpm
